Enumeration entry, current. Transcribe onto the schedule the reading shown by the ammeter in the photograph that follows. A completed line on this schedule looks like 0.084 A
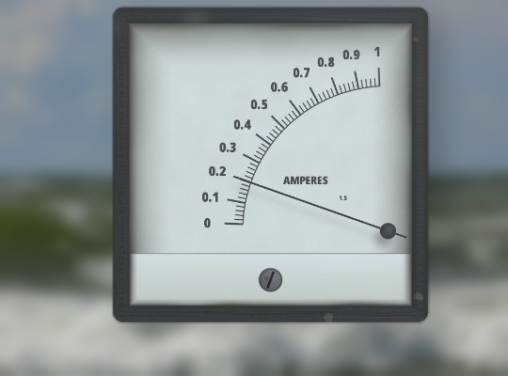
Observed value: 0.2 A
